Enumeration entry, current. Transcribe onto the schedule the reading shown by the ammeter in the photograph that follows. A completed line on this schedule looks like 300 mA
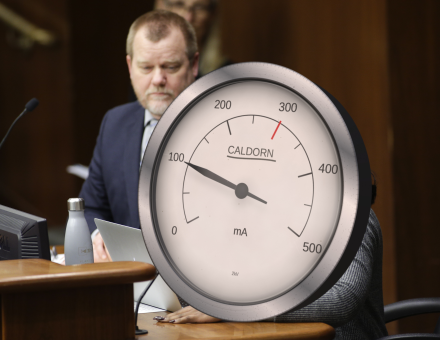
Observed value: 100 mA
